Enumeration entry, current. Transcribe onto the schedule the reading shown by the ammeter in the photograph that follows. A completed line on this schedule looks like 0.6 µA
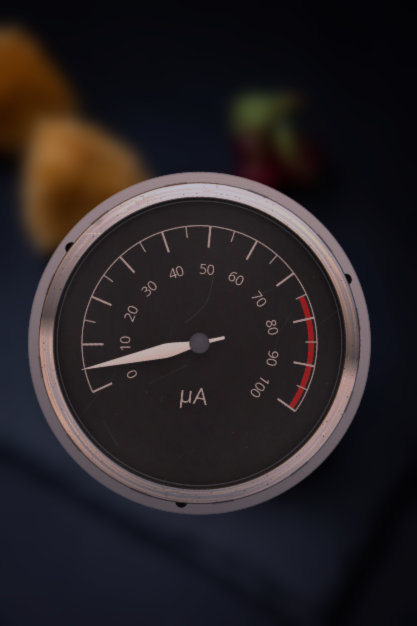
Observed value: 5 µA
